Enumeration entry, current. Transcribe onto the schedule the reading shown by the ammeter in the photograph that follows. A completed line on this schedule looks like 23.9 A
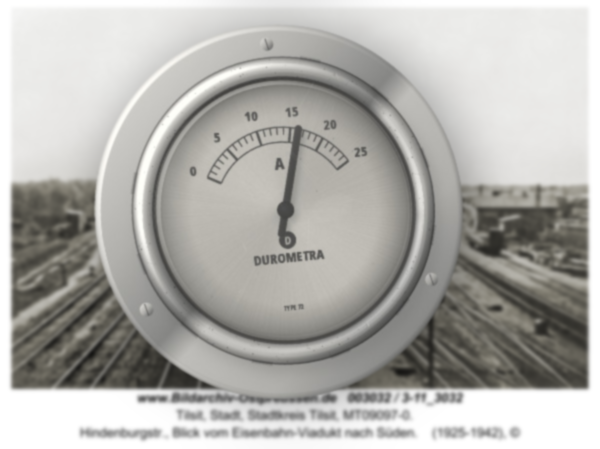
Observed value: 16 A
